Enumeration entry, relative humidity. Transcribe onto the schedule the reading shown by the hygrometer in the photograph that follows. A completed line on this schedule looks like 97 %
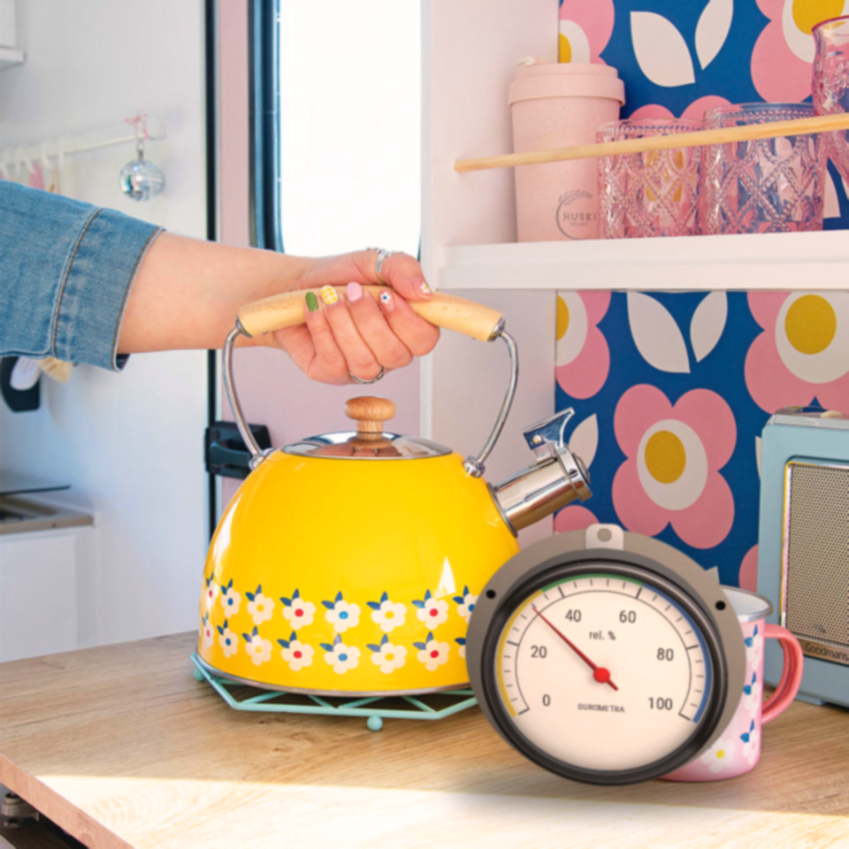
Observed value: 32 %
